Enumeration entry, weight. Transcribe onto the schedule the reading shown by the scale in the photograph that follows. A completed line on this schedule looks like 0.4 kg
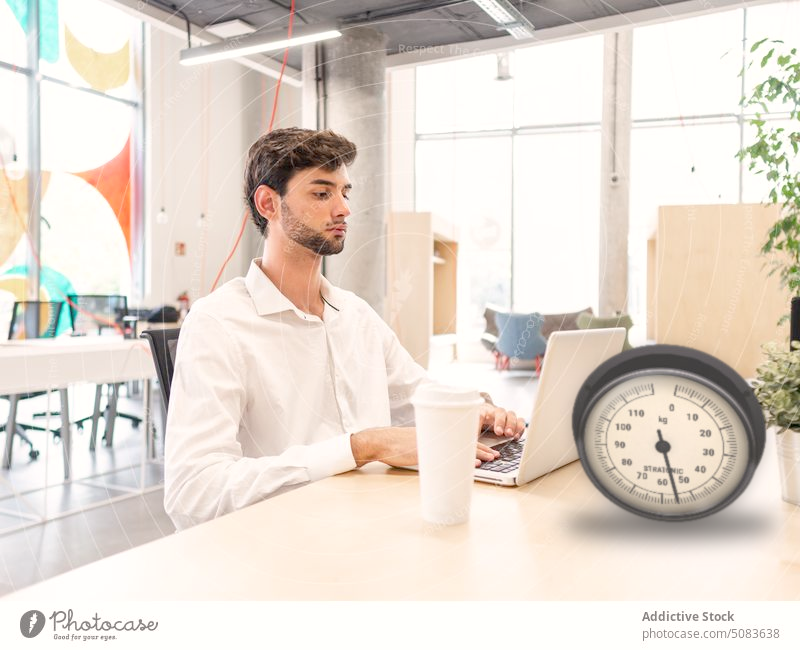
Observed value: 55 kg
